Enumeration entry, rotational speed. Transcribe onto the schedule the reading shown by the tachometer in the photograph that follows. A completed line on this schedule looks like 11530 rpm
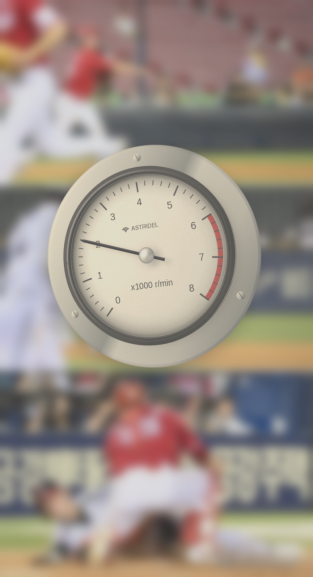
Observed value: 2000 rpm
